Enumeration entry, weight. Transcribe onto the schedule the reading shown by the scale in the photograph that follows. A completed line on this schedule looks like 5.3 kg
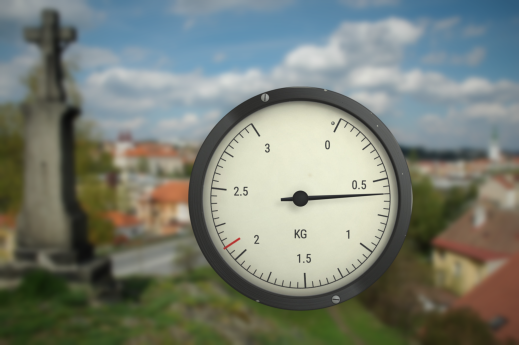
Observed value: 0.6 kg
